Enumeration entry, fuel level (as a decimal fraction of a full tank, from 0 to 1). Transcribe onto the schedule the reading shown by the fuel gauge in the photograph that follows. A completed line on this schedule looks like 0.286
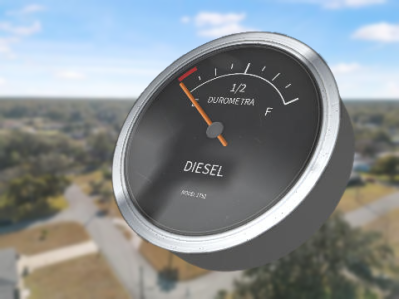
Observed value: 0
